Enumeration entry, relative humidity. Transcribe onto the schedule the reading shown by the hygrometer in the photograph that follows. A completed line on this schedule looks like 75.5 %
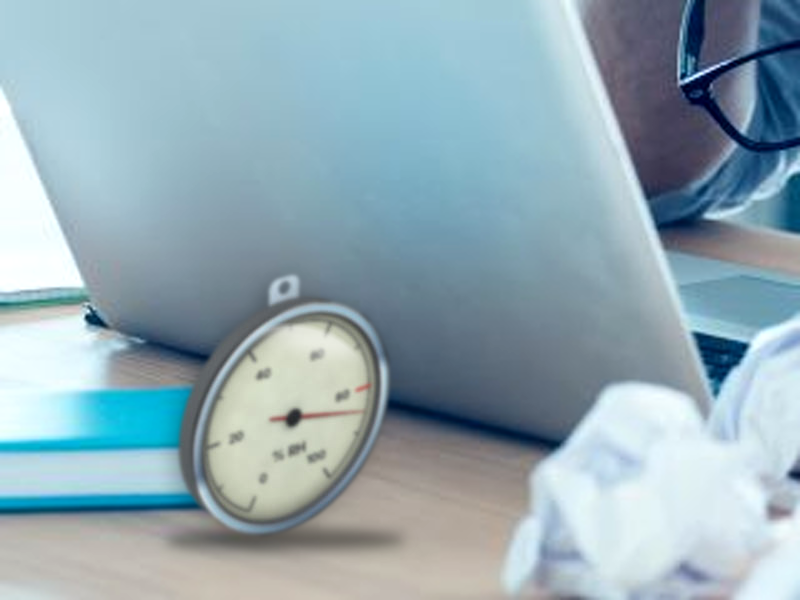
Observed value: 85 %
